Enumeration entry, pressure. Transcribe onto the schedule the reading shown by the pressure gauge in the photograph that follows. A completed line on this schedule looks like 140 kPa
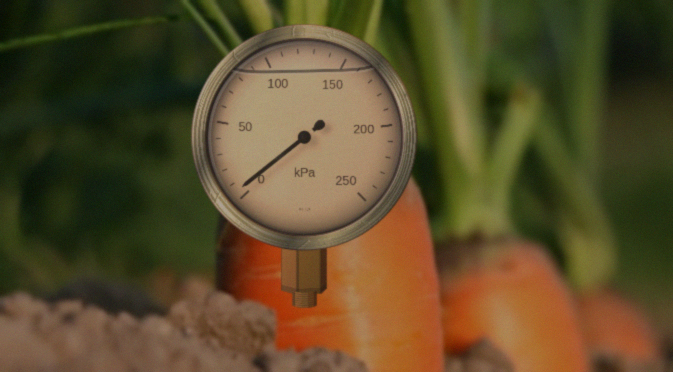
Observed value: 5 kPa
